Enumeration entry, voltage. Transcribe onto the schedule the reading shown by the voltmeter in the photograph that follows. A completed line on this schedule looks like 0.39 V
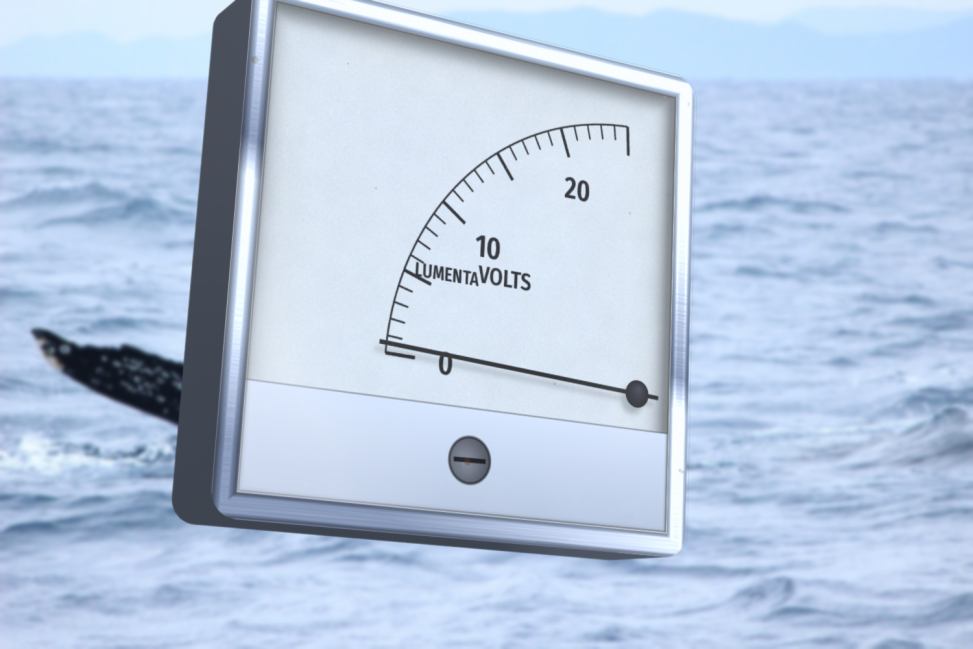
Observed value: 0.5 V
